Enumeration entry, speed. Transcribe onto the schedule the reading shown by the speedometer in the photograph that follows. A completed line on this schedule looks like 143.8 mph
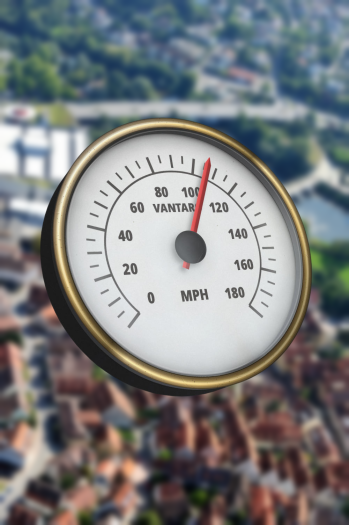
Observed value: 105 mph
